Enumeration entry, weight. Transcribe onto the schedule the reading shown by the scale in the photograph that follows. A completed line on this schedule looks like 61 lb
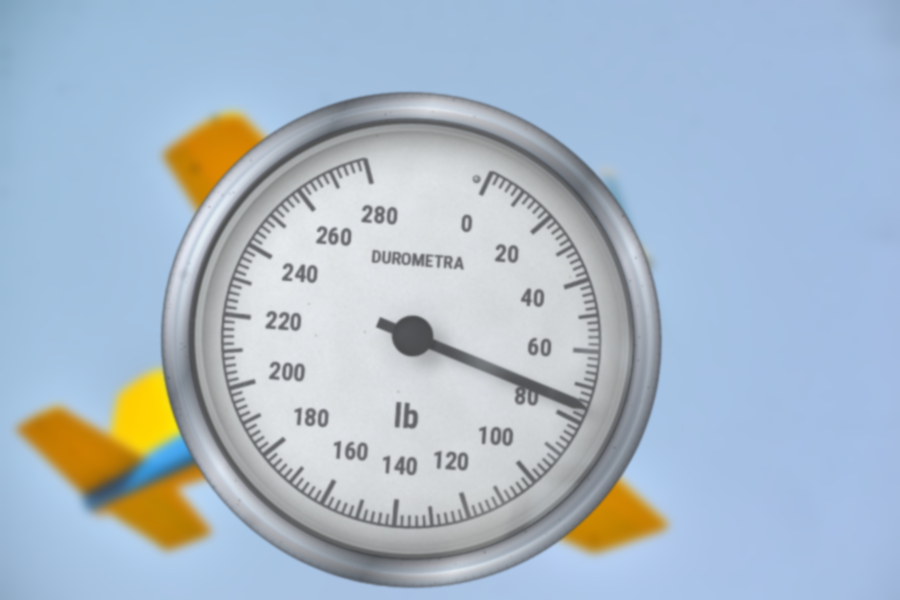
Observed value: 76 lb
